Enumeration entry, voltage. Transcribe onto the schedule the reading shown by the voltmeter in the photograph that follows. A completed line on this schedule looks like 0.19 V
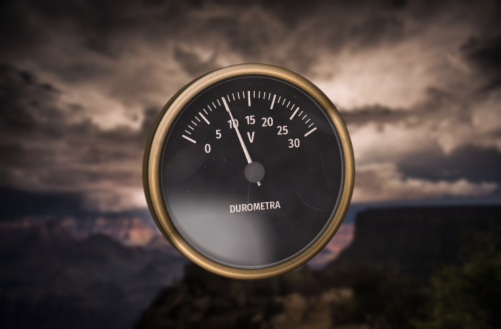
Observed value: 10 V
